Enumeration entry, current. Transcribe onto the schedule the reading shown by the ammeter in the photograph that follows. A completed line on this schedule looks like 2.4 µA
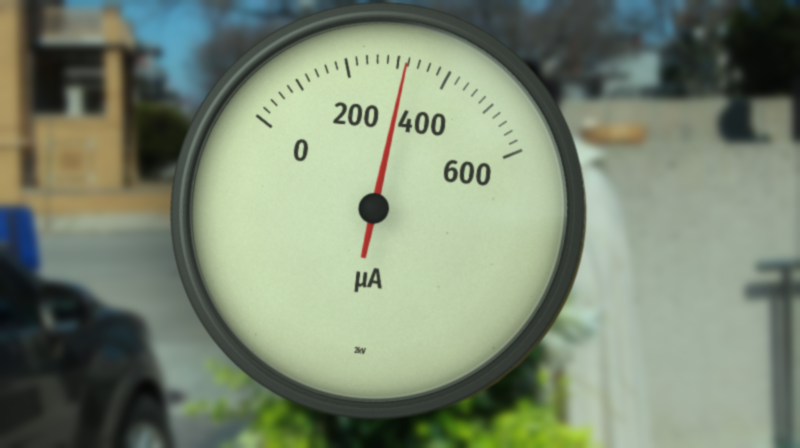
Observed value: 320 µA
